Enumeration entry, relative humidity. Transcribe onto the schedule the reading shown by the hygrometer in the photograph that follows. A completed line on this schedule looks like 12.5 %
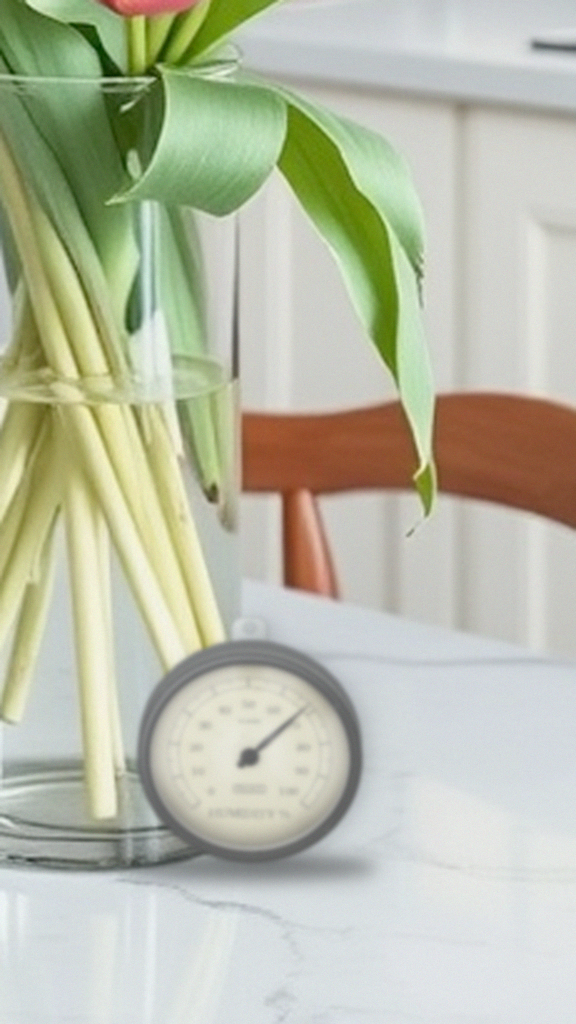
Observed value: 67.5 %
